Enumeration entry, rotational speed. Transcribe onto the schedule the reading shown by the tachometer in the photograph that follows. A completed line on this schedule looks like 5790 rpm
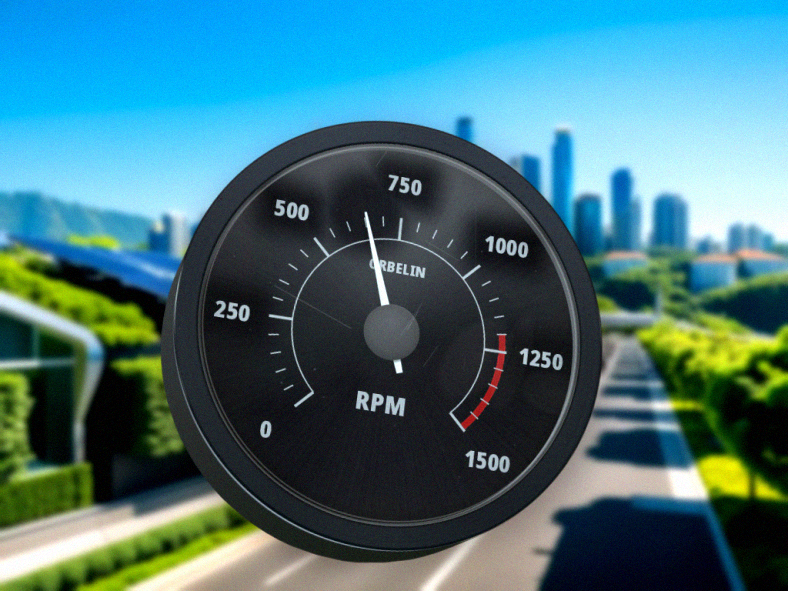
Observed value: 650 rpm
